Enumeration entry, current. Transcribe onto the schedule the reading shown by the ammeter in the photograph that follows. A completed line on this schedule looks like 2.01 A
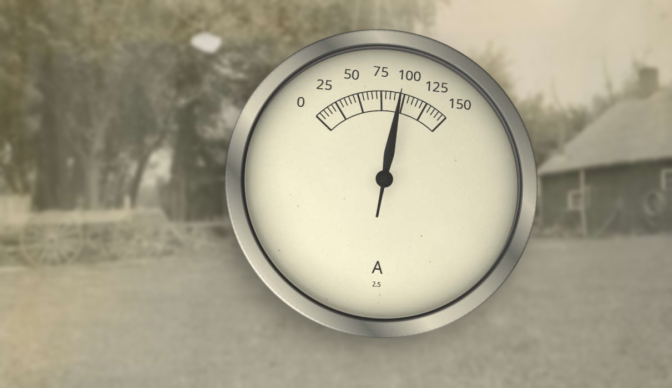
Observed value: 95 A
